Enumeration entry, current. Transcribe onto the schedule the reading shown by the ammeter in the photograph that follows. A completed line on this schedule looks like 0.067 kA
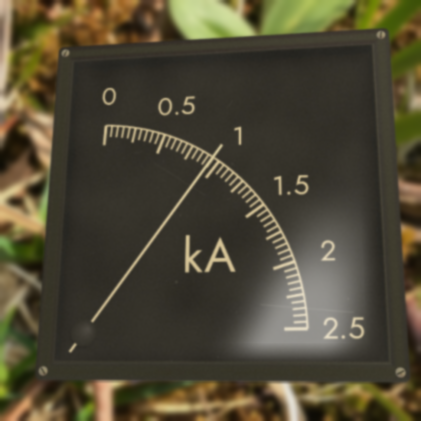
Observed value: 0.95 kA
